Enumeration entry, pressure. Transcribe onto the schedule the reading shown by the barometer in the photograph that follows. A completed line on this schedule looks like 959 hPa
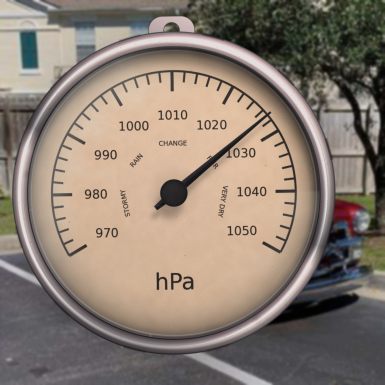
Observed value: 1027 hPa
